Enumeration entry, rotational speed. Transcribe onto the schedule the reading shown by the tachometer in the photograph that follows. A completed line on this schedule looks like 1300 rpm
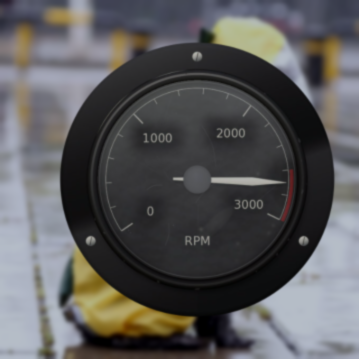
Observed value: 2700 rpm
